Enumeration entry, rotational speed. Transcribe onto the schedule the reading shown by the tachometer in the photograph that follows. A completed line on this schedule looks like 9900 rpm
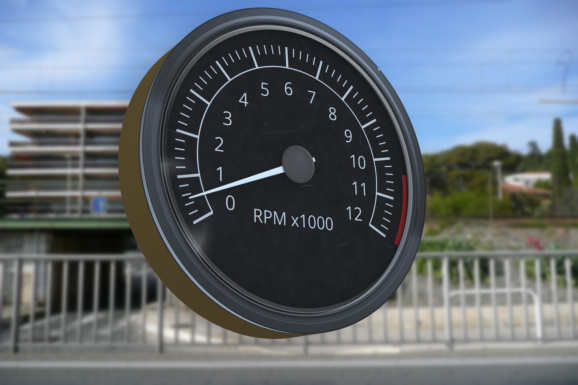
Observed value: 500 rpm
